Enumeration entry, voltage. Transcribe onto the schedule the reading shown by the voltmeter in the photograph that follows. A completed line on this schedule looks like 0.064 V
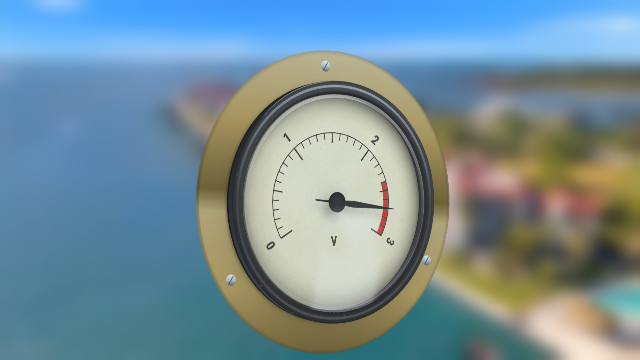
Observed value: 2.7 V
